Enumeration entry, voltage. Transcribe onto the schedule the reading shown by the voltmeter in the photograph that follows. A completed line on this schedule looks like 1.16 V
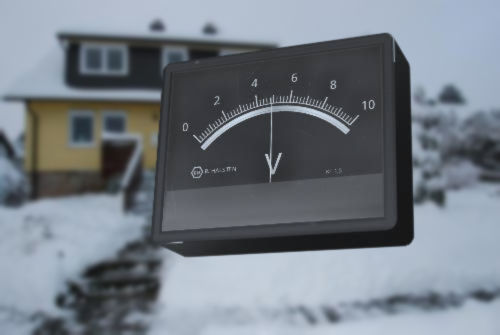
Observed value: 5 V
